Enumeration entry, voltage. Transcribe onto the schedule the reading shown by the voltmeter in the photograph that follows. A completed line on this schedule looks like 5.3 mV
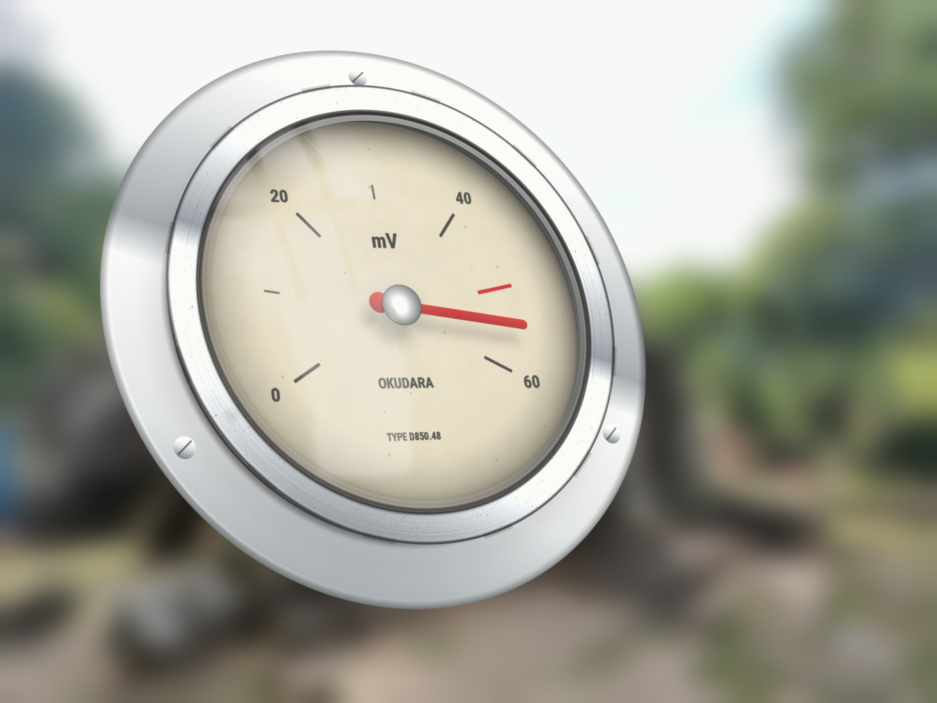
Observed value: 55 mV
